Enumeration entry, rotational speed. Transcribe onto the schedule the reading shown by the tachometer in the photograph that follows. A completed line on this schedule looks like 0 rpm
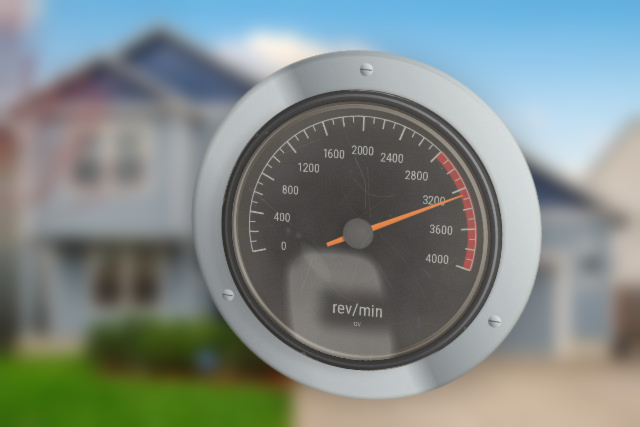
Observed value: 3250 rpm
